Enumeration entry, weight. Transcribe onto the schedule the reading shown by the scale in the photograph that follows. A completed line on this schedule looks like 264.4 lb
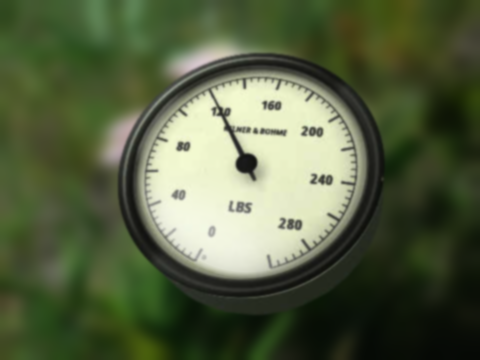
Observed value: 120 lb
